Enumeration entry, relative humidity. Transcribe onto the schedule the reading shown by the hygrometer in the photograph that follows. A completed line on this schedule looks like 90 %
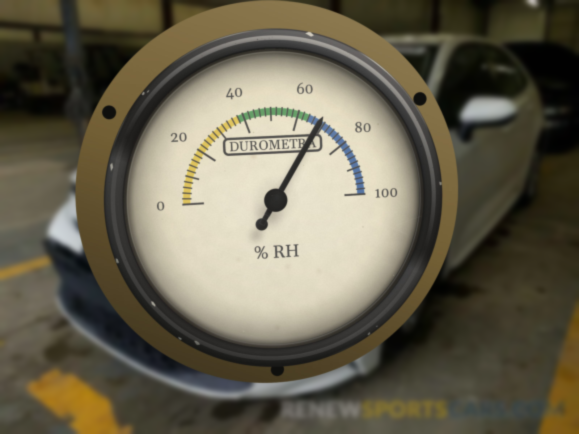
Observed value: 68 %
